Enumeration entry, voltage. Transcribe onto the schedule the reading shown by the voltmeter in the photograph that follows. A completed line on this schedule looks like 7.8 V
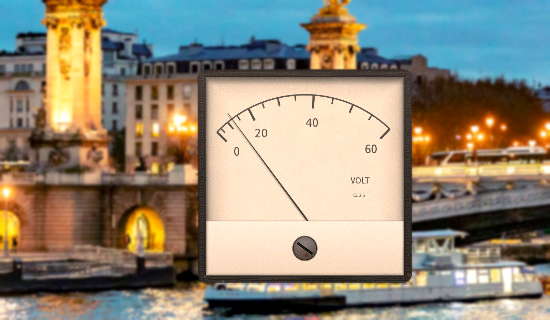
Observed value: 12.5 V
